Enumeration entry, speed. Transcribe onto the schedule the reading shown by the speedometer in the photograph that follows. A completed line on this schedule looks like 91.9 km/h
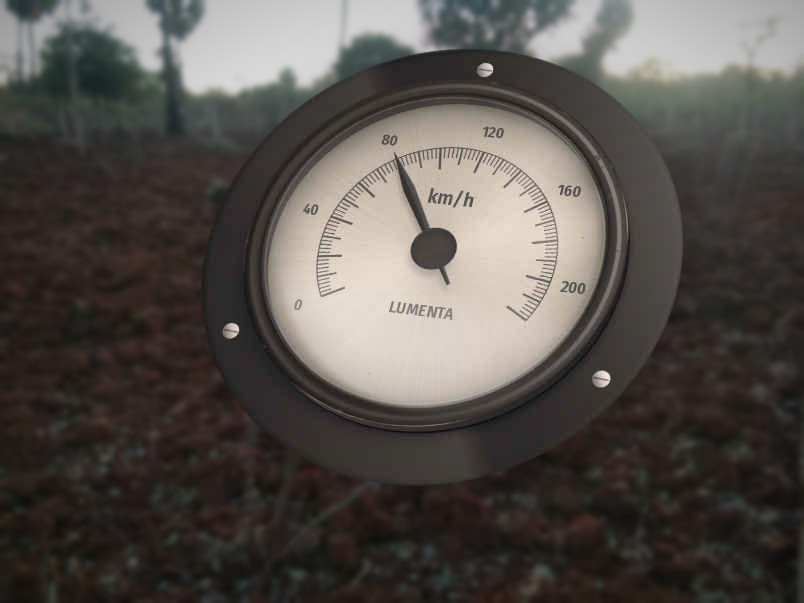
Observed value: 80 km/h
